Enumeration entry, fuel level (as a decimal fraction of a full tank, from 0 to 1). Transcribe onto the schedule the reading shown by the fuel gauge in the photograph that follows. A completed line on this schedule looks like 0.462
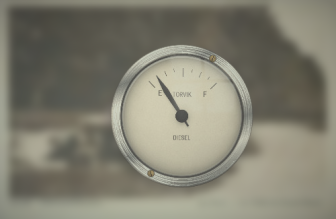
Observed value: 0.125
